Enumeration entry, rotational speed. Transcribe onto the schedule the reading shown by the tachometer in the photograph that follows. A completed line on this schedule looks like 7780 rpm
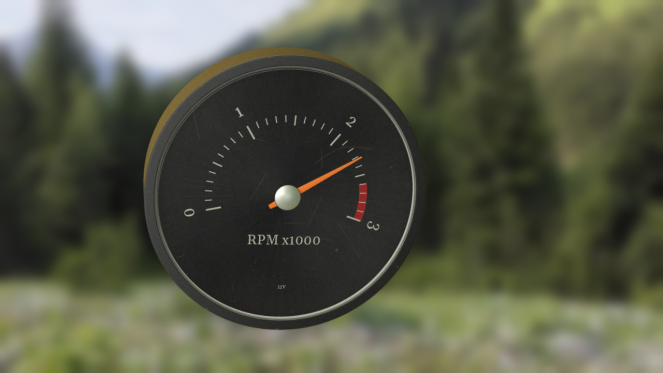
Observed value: 2300 rpm
